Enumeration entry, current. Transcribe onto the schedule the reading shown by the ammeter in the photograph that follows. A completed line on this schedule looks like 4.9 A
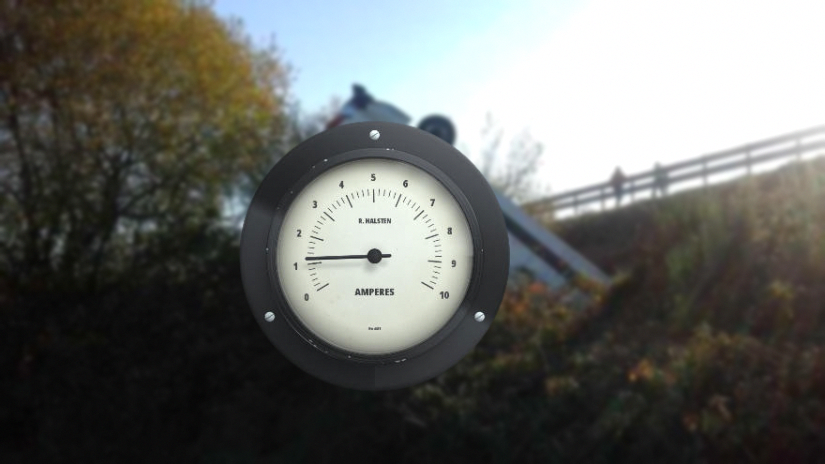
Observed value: 1.2 A
